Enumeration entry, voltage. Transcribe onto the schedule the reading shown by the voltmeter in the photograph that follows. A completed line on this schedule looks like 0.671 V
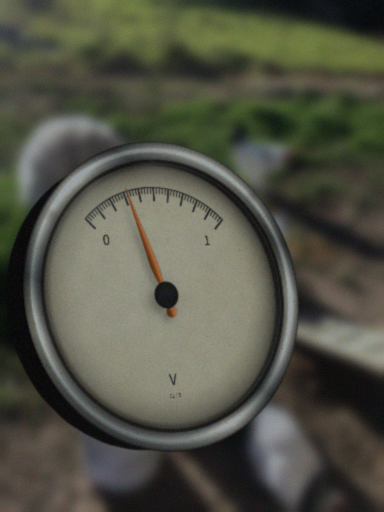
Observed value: 0.3 V
